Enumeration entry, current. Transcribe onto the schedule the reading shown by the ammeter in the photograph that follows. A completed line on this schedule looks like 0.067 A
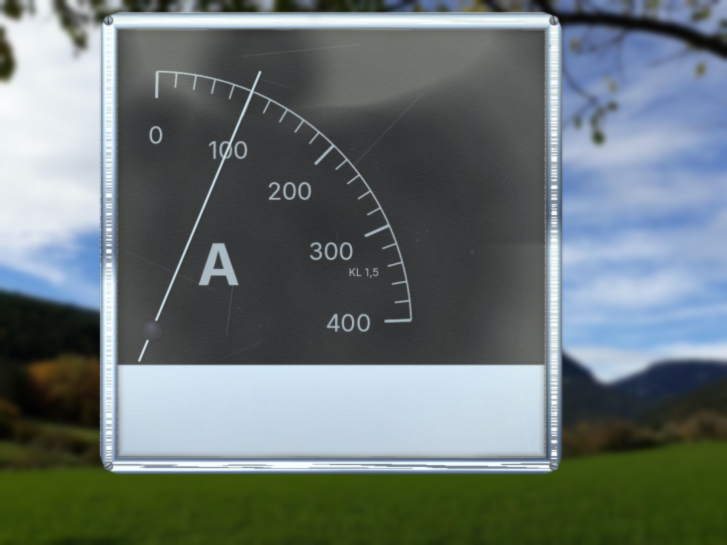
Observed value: 100 A
